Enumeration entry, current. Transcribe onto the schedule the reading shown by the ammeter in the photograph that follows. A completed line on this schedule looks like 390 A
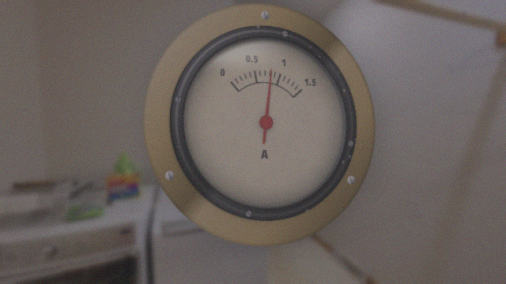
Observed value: 0.8 A
